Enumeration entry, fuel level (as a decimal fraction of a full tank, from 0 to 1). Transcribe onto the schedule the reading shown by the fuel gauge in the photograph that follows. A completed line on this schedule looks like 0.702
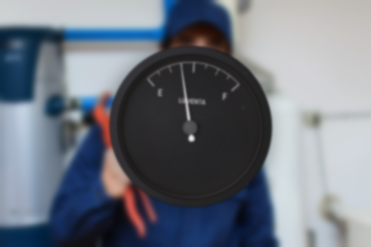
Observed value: 0.375
